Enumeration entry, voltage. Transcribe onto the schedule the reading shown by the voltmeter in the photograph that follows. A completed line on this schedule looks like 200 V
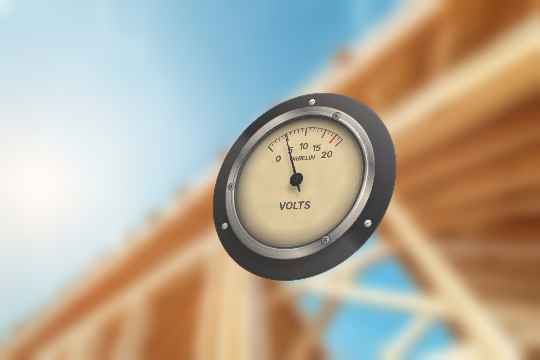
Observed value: 5 V
